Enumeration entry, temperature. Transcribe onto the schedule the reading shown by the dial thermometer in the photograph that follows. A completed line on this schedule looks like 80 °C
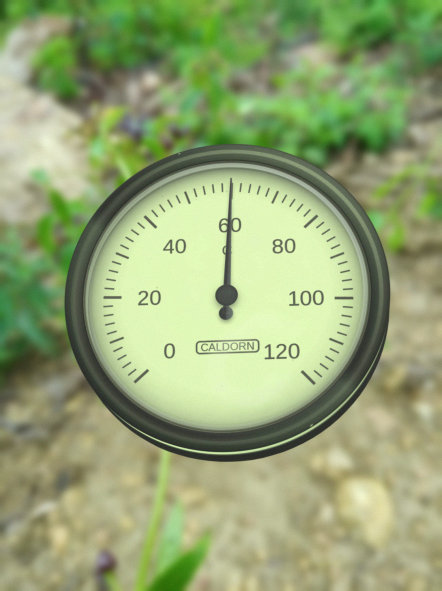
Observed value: 60 °C
